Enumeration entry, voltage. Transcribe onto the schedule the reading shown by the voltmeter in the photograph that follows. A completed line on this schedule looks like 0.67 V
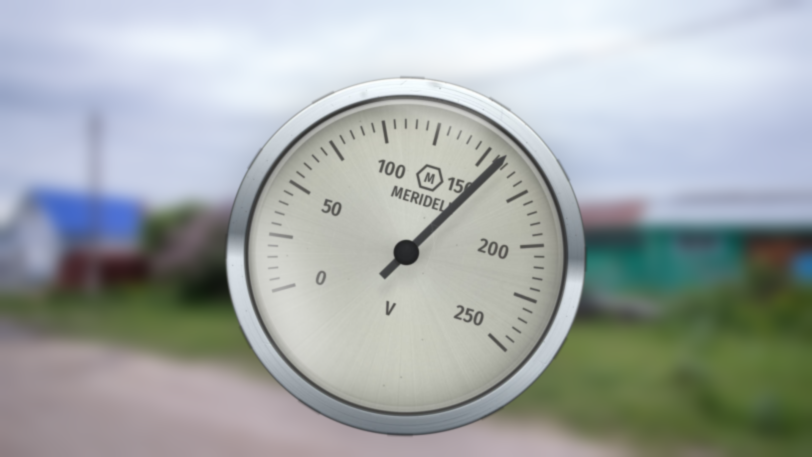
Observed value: 157.5 V
